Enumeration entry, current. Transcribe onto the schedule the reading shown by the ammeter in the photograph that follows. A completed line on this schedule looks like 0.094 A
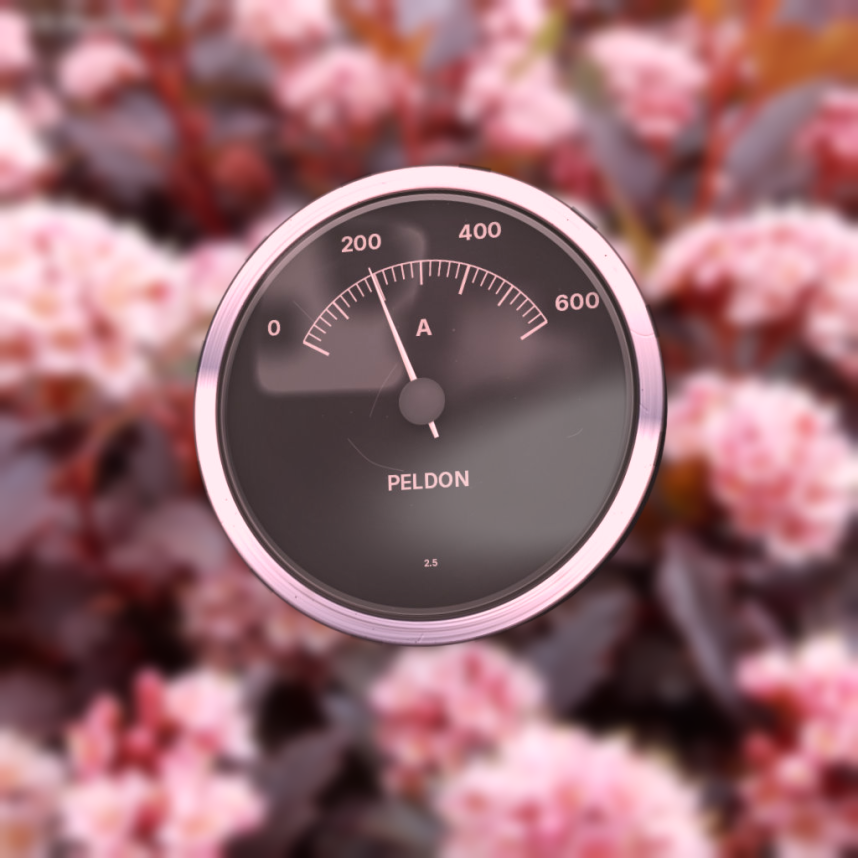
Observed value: 200 A
